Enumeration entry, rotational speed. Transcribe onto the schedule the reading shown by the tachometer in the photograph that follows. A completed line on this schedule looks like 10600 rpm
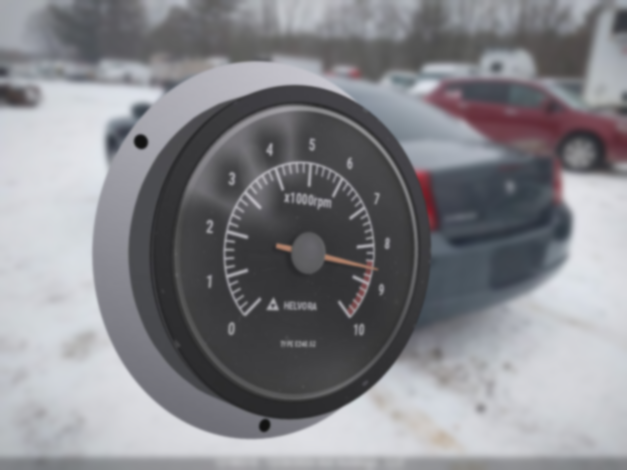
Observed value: 8600 rpm
